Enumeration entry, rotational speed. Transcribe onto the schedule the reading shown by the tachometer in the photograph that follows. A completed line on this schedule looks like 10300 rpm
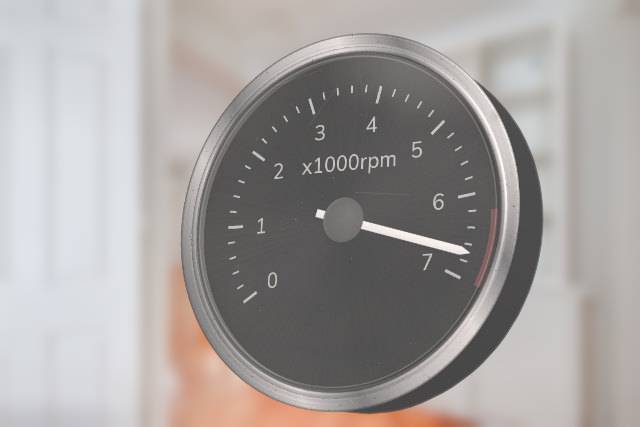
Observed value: 6700 rpm
